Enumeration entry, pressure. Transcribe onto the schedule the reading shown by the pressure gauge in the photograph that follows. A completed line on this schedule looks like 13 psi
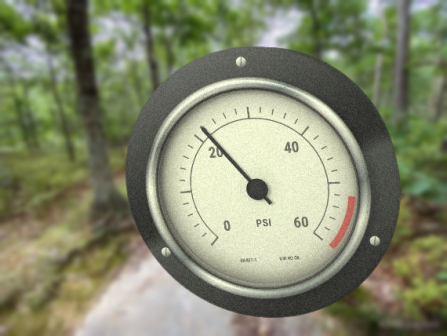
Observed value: 22 psi
